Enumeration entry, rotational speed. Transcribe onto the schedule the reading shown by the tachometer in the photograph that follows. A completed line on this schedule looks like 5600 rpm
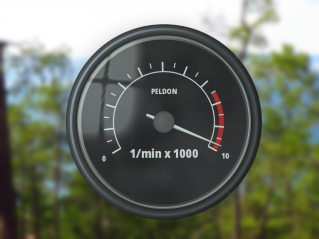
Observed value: 9750 rpm
